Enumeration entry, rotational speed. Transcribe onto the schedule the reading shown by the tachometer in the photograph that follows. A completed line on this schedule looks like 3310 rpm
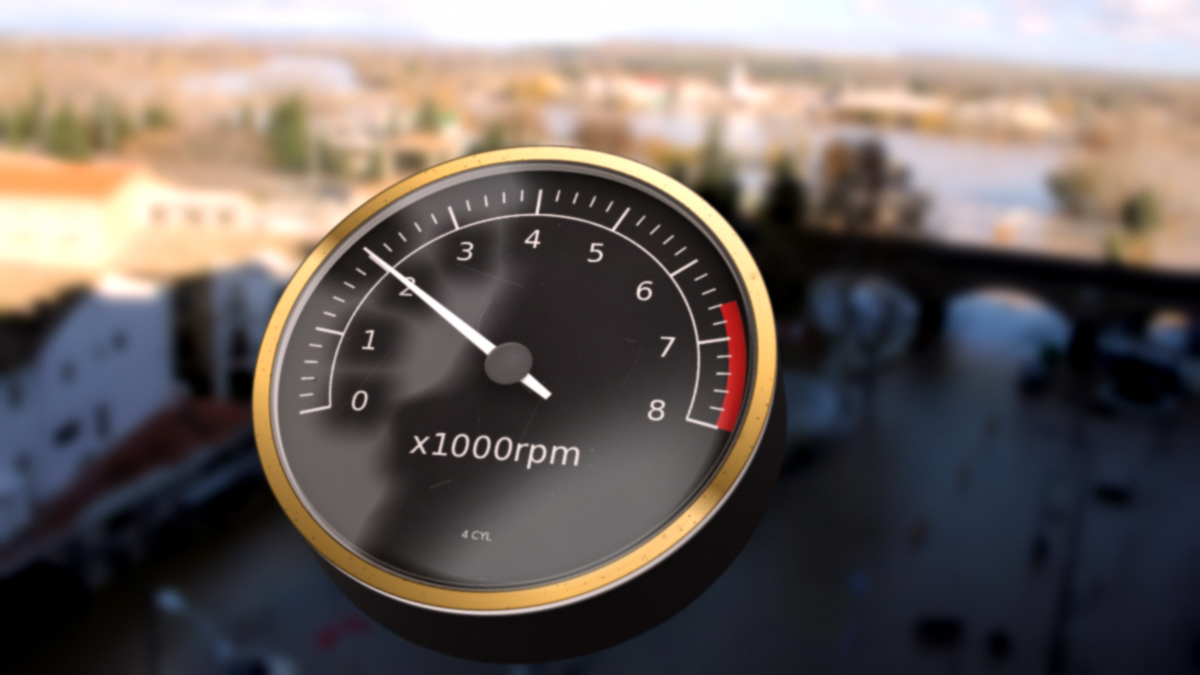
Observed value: 2000 rpm
